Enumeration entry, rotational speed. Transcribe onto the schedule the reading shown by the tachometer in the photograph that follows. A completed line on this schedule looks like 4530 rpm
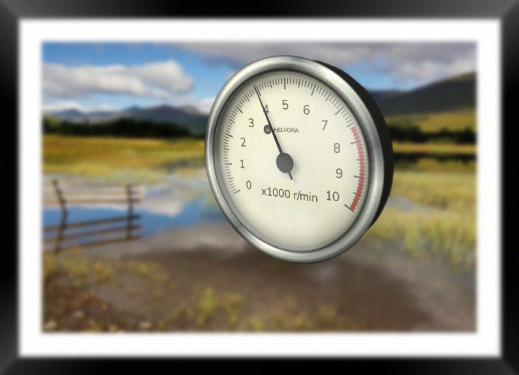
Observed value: 4000 rpm
